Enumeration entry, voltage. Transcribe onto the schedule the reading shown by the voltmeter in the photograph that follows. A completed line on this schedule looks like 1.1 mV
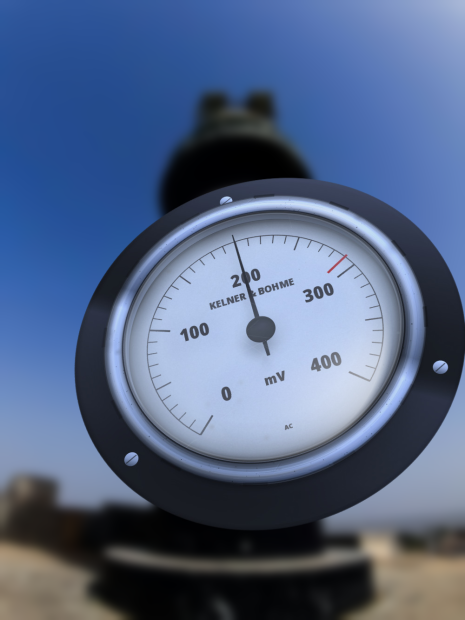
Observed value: 200 mV
